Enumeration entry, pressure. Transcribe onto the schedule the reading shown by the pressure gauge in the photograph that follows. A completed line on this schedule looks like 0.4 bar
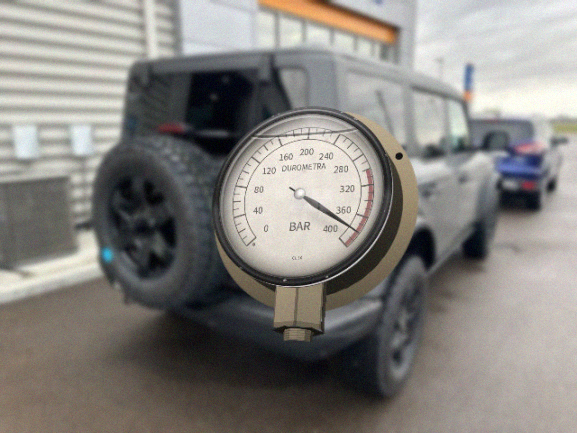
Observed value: 380 bar
